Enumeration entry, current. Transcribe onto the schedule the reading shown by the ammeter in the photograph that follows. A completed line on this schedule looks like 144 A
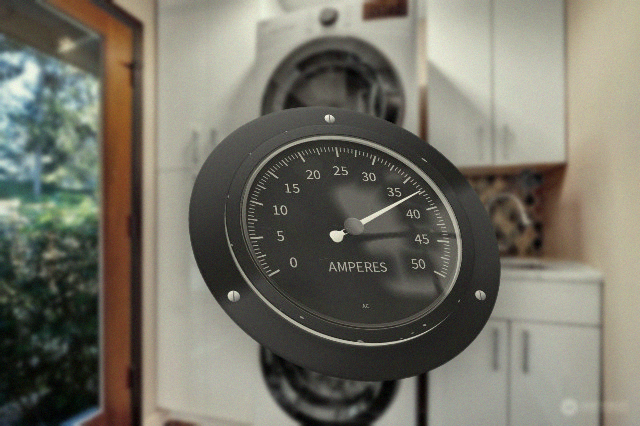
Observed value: 37.5 A
